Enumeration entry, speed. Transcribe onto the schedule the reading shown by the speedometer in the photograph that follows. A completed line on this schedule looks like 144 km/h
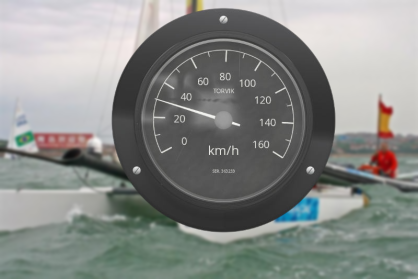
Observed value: 30 km/h
